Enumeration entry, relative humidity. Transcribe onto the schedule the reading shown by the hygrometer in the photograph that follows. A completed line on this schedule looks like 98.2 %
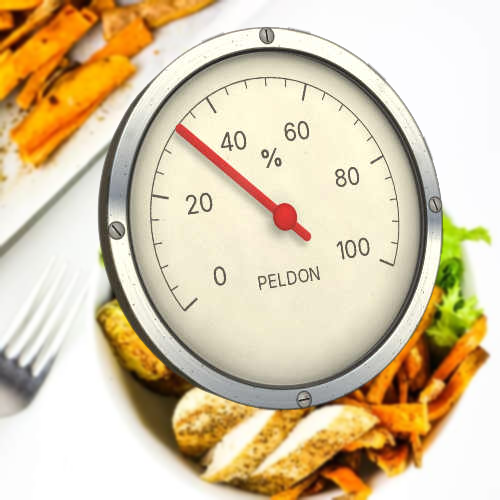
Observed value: 32 %
